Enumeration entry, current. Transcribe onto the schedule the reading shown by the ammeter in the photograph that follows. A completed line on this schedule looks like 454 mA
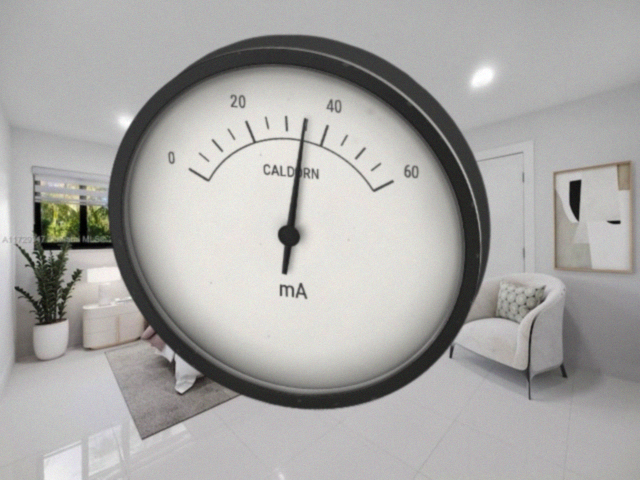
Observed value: 35 mA
